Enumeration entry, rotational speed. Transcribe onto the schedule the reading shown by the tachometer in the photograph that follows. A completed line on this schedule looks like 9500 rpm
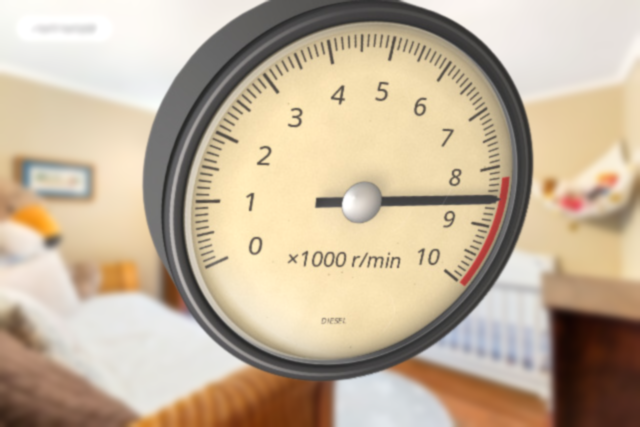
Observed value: 8500 rpm
